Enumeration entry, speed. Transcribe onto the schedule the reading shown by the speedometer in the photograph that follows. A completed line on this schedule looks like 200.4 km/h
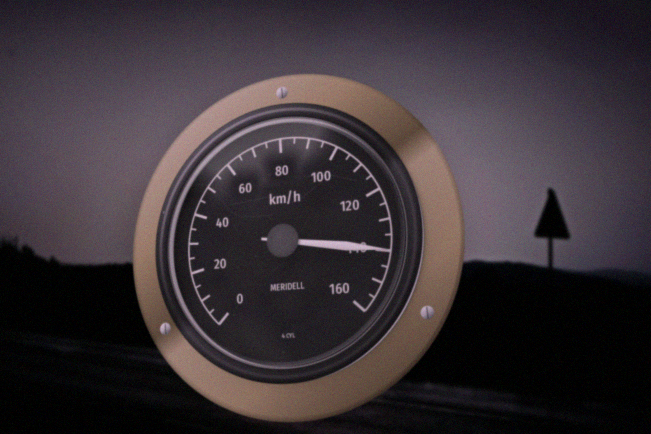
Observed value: 140 km/h
